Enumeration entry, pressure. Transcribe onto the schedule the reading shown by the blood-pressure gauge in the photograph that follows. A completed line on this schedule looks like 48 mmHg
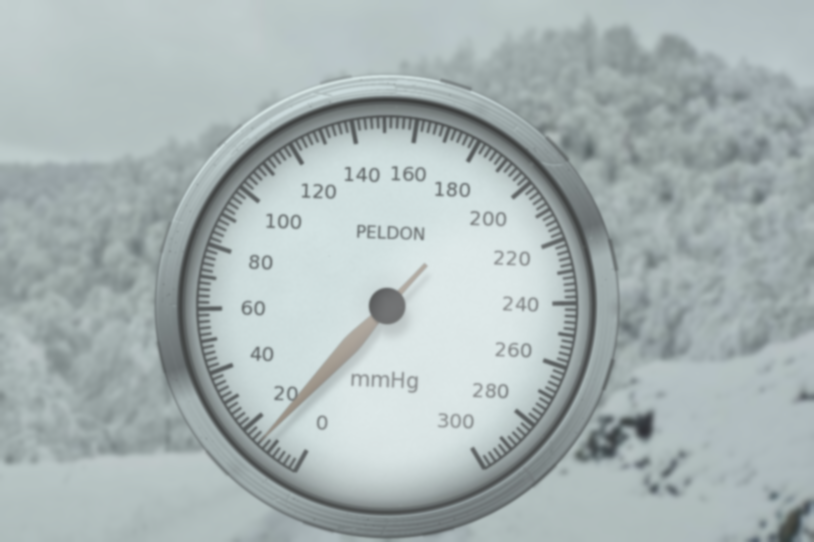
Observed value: 14 mmHg
